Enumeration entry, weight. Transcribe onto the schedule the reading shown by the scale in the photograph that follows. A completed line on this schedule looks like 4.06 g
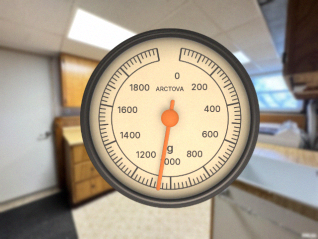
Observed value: 1060 g
